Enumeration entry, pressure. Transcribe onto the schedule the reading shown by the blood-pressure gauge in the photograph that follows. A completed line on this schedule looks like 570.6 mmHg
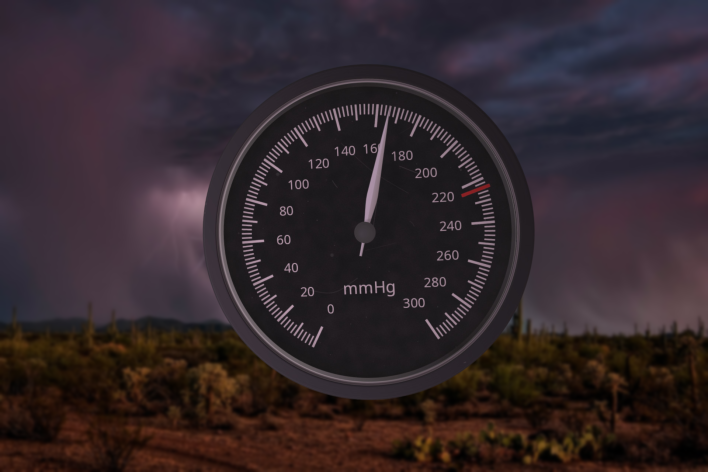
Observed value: 166 mmHg
